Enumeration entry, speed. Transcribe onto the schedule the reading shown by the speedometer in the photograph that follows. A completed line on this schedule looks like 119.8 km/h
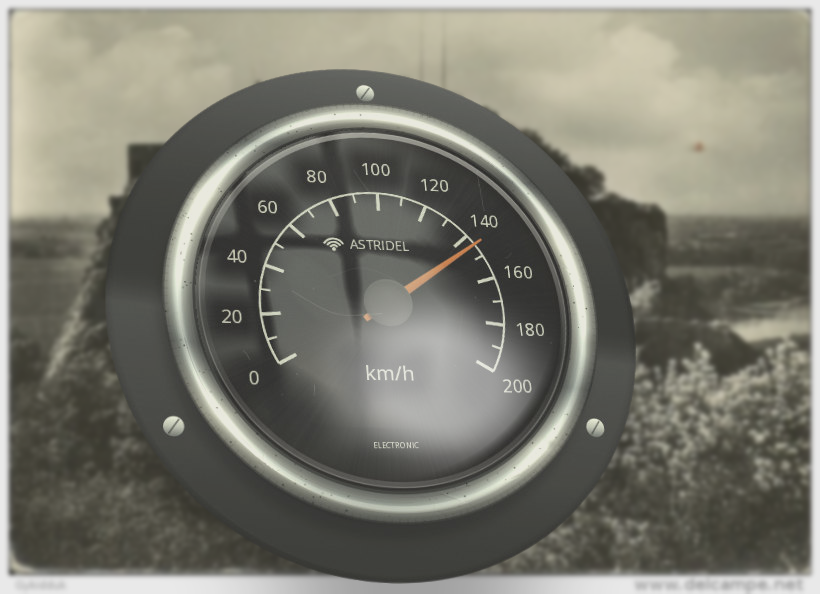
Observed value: 145 km/h
